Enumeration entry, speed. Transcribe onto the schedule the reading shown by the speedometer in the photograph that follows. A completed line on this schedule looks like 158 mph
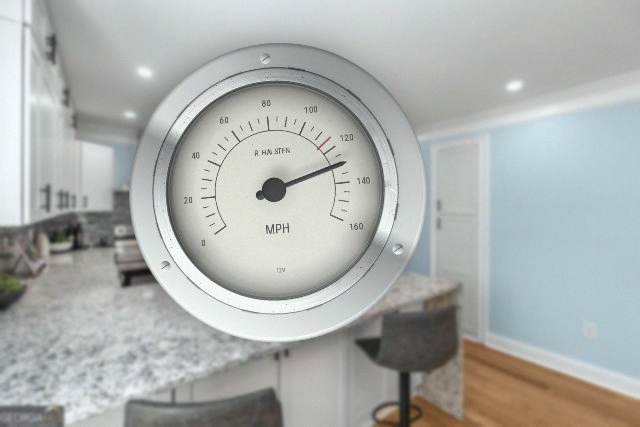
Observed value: 130 mph
